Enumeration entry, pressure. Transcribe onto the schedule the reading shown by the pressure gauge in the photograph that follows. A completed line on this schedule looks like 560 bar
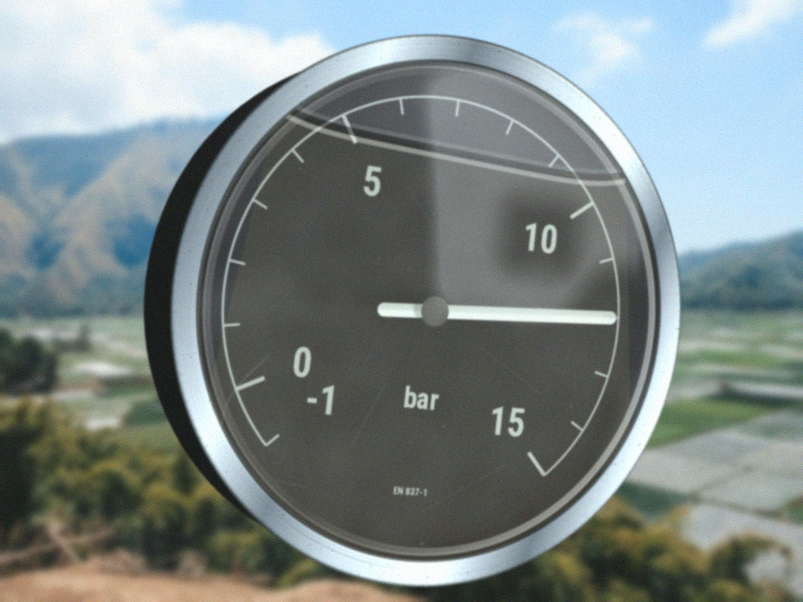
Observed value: 12 bar
